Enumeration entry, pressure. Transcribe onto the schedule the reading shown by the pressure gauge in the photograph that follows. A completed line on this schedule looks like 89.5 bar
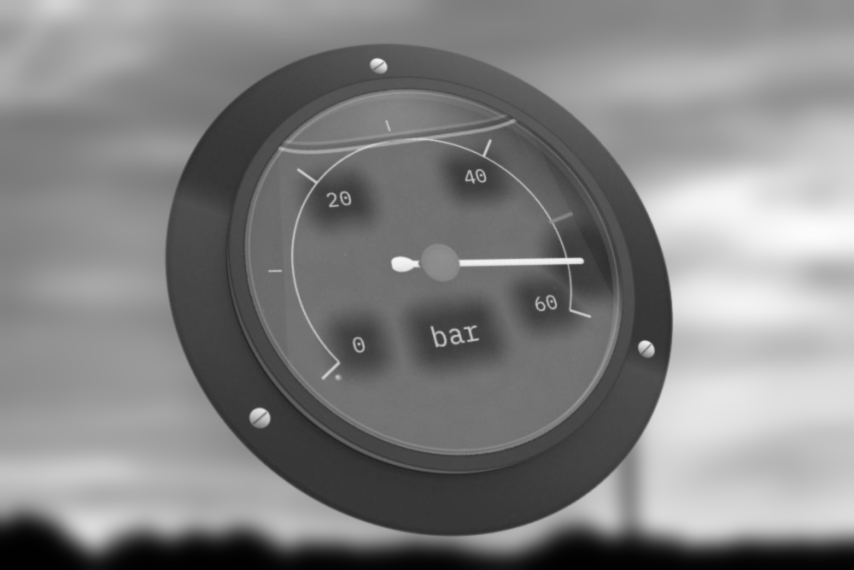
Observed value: 55 bar
